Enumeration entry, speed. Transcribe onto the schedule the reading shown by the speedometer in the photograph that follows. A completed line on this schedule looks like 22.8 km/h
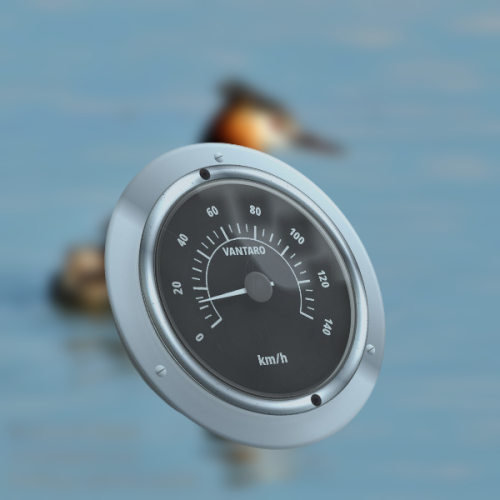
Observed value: 12.5 km/h
